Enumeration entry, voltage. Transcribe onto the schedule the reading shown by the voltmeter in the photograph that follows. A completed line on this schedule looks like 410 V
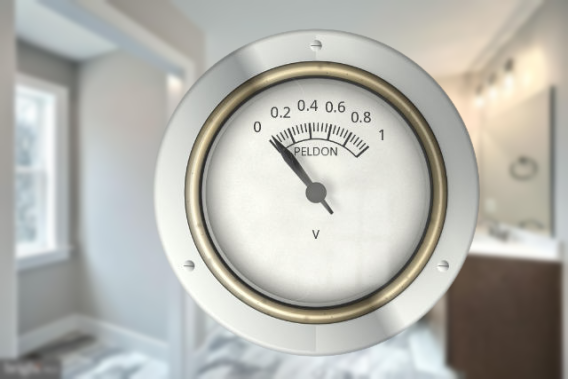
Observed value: 0.04 V
